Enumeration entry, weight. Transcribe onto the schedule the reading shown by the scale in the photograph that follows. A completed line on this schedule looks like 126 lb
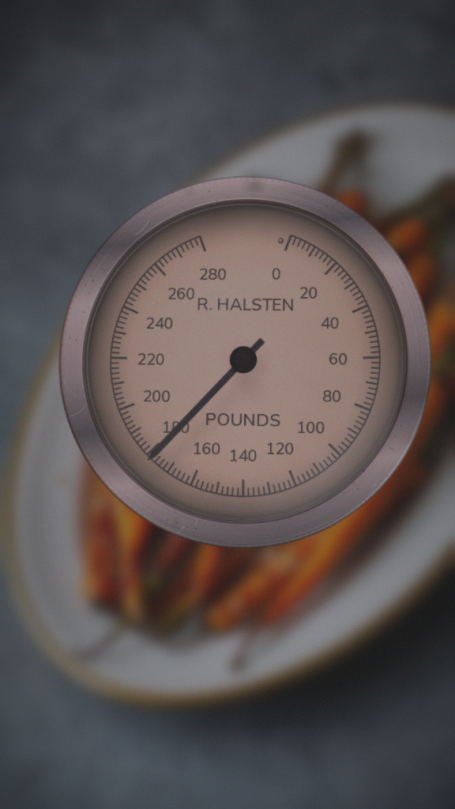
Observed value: 178 lb
